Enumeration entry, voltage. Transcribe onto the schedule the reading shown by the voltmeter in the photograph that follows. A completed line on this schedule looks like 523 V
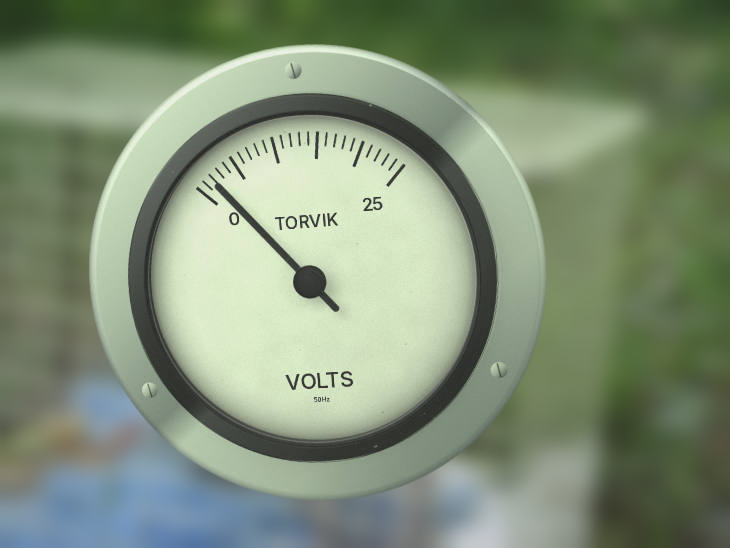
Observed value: 2 V
